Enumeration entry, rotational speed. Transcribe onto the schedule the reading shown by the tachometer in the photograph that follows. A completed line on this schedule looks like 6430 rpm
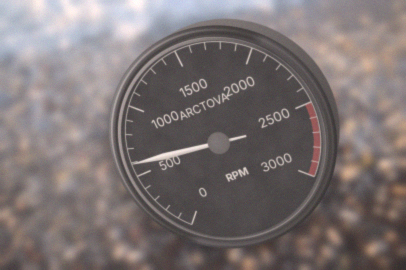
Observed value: 600 rpm
